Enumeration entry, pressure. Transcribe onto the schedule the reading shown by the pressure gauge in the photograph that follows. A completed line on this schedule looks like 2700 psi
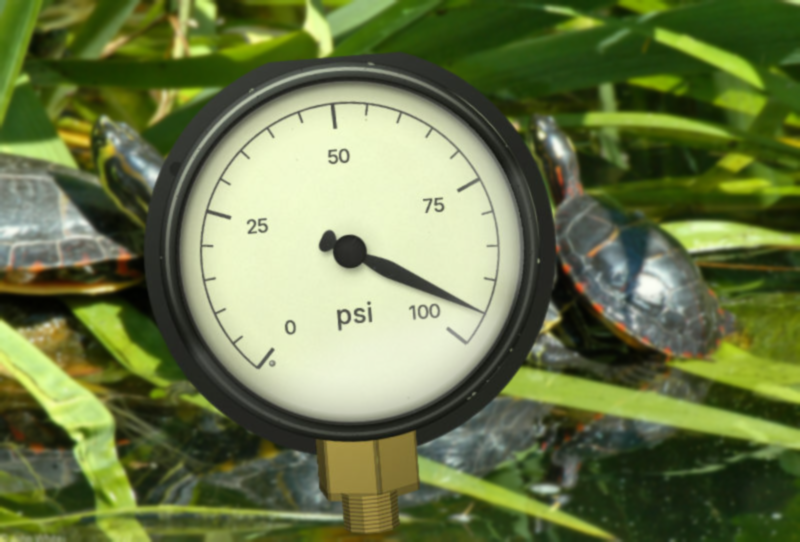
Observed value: 95 psi
